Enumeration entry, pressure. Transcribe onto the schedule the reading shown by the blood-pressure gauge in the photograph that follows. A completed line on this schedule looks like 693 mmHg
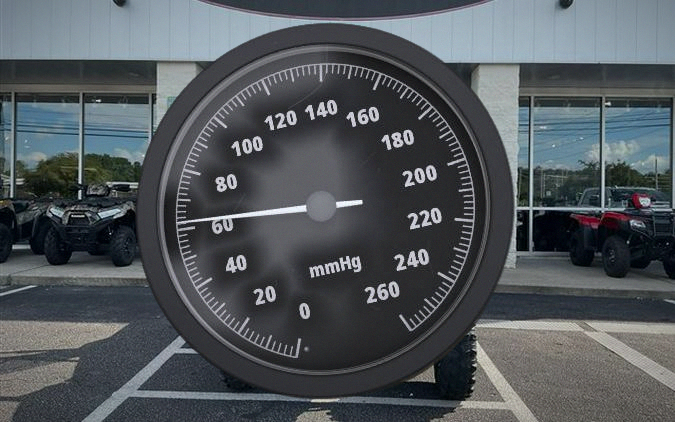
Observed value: 62 mmHg
